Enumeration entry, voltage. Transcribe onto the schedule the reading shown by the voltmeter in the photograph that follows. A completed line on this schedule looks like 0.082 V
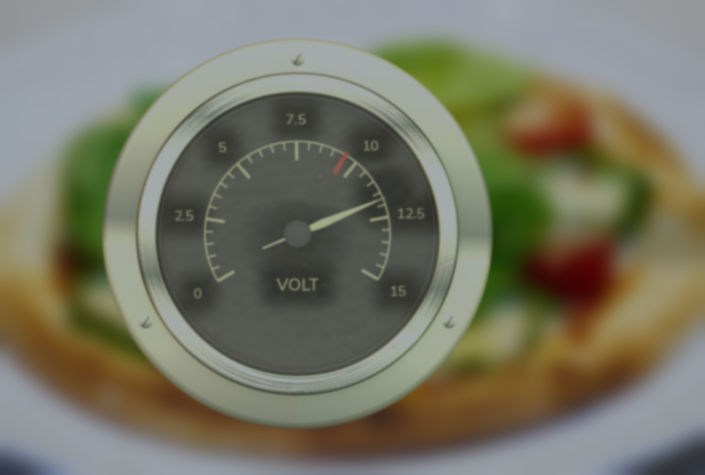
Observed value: 11.75 V
